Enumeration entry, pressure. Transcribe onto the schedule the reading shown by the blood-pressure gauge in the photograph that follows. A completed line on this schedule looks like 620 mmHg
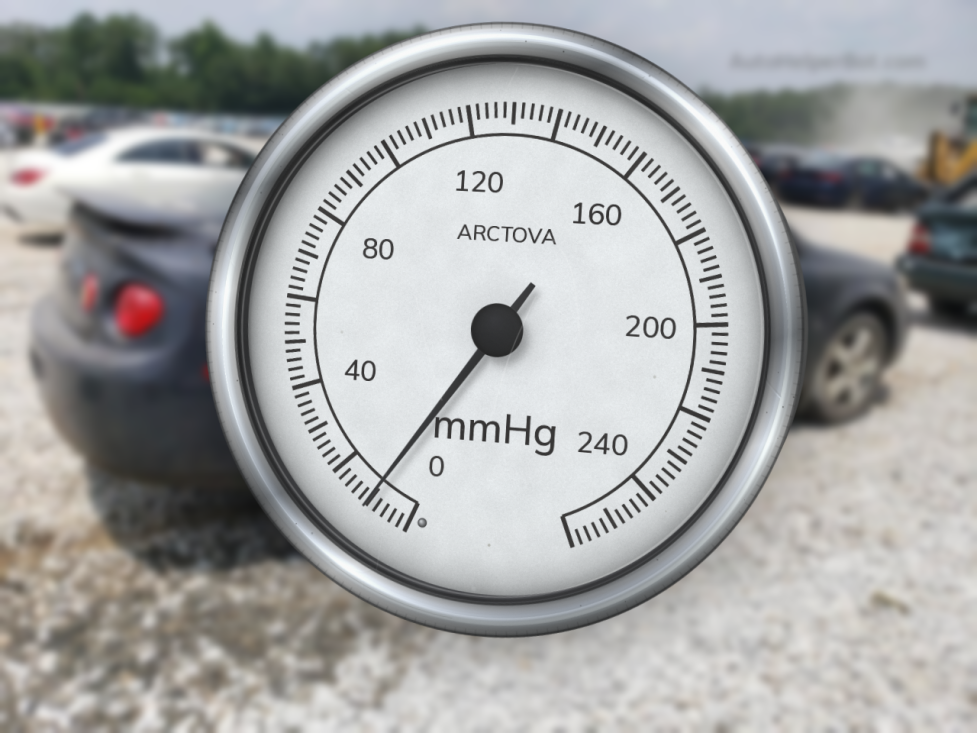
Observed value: 10 mmHg
